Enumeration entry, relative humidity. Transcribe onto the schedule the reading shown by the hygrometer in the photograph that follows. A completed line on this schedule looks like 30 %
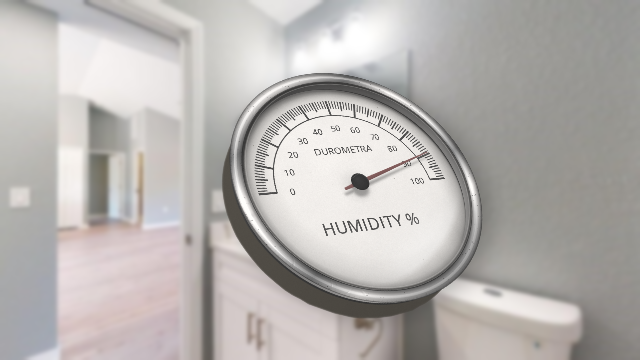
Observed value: 90 %
